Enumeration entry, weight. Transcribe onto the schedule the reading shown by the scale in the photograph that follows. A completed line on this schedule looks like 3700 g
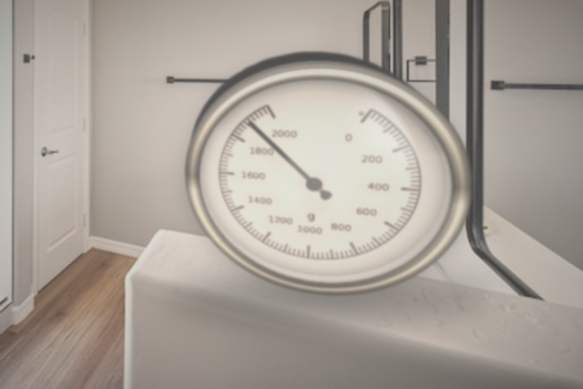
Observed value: 1900 g
